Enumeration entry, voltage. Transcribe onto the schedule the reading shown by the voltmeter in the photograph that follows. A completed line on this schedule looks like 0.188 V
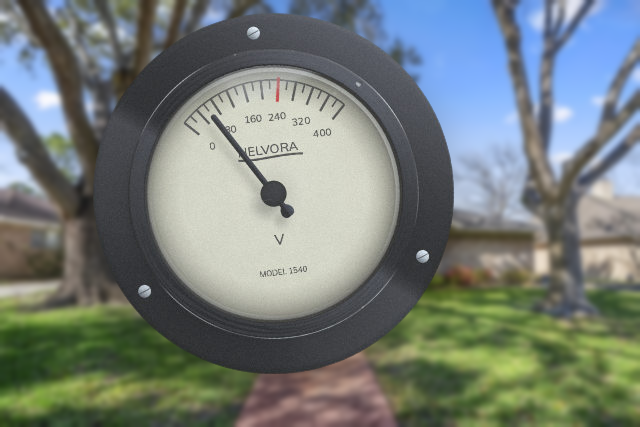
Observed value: 60 V
